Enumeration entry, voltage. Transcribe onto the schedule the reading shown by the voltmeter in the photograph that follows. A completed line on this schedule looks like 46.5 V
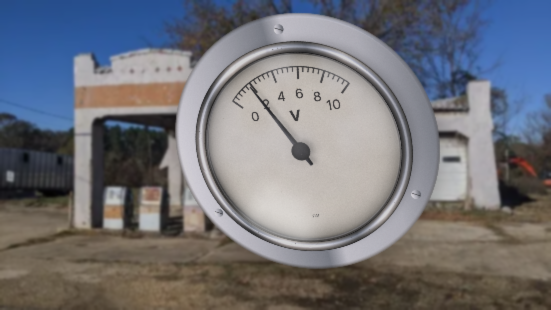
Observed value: 2 V
